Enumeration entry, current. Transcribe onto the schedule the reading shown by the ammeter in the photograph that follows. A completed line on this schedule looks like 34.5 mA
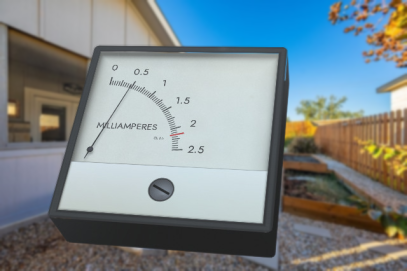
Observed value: 0.5 mA
